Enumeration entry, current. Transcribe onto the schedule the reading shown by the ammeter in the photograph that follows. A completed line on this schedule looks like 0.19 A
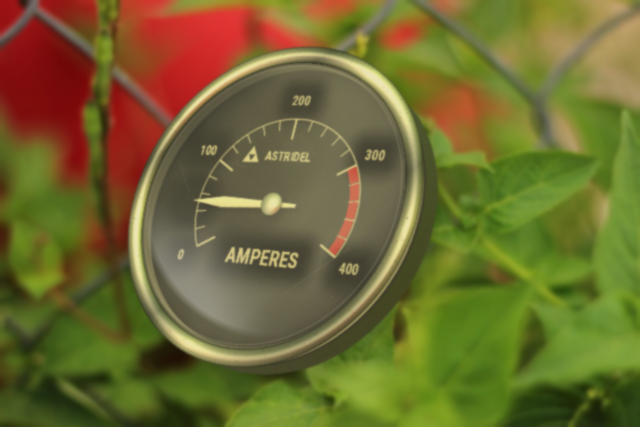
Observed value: 50 A
